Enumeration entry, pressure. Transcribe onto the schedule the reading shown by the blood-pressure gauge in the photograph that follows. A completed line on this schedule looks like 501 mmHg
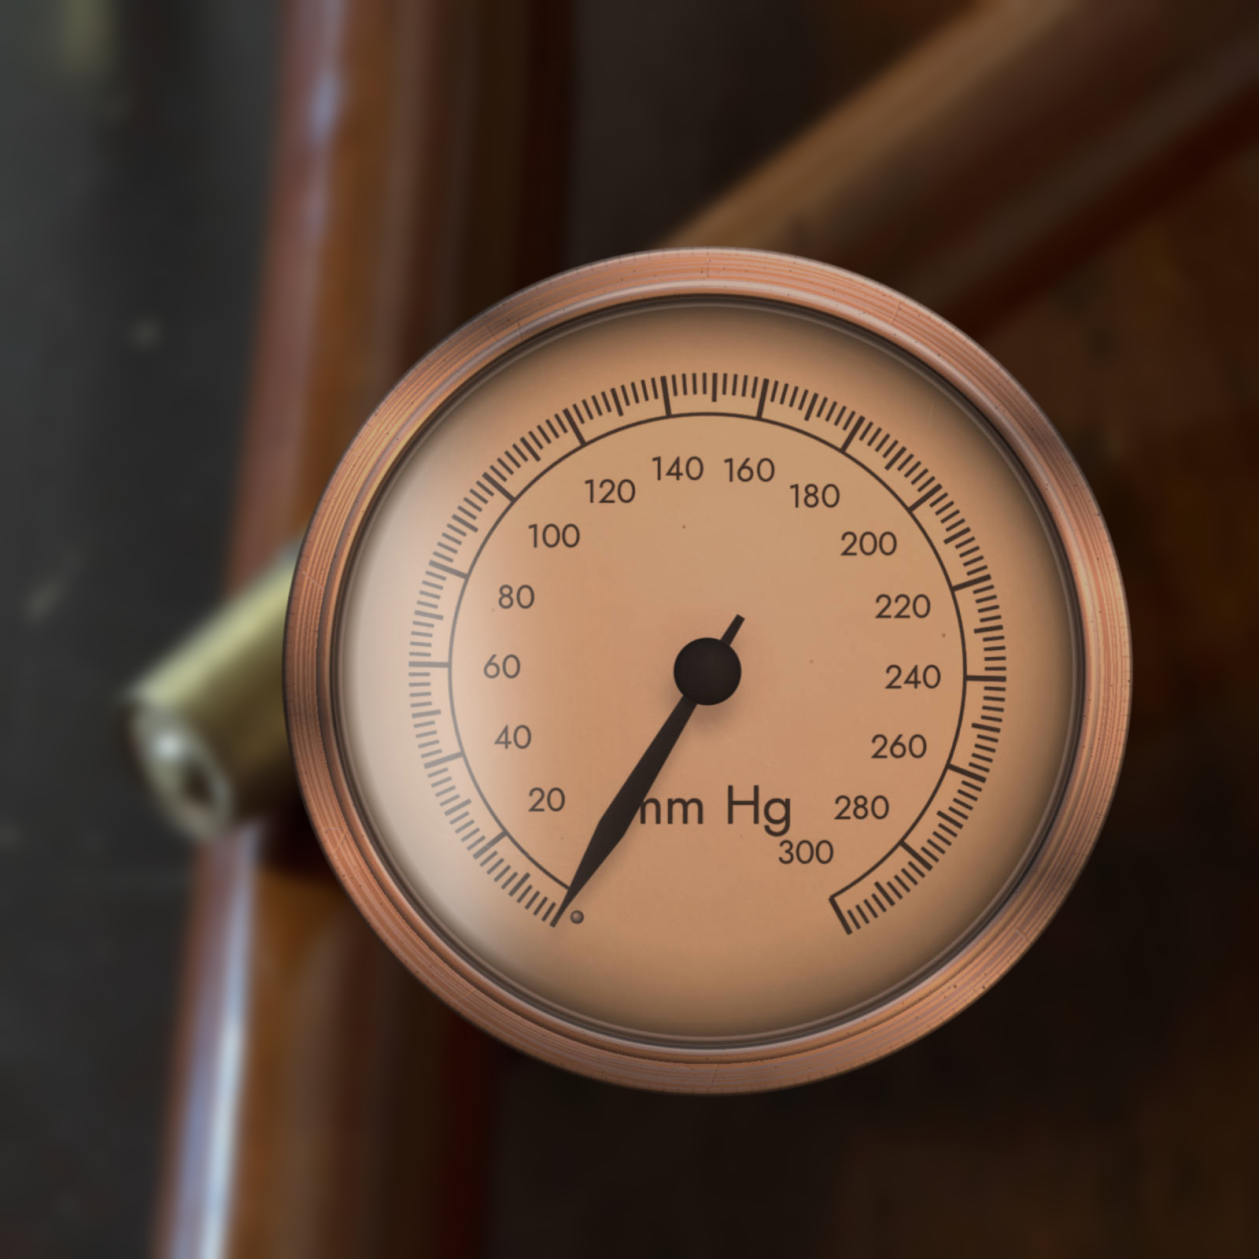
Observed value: 0 mmHg
